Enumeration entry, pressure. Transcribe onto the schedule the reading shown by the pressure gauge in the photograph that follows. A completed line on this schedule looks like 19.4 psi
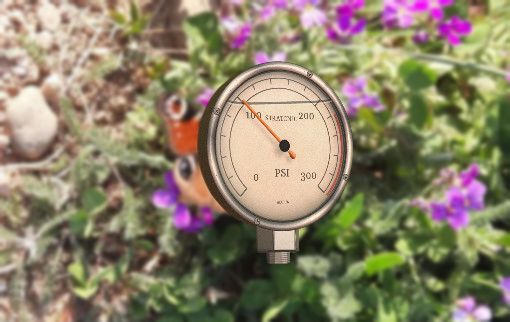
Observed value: 100 psi
